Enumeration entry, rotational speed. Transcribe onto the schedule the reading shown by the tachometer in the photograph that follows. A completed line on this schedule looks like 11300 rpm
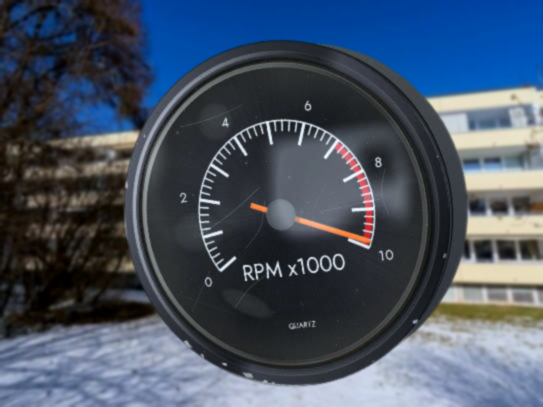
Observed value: 9800 rpm
